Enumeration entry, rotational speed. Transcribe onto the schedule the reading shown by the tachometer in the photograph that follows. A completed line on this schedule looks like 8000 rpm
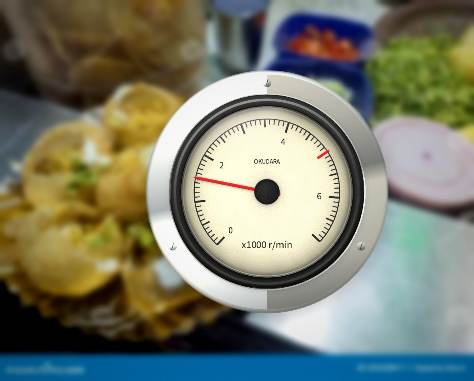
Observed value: 1500 rpm
